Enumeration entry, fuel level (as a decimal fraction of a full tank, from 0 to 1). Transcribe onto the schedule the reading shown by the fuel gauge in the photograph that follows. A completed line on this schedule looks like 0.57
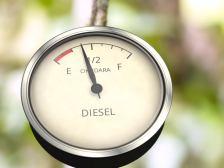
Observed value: 0.375
